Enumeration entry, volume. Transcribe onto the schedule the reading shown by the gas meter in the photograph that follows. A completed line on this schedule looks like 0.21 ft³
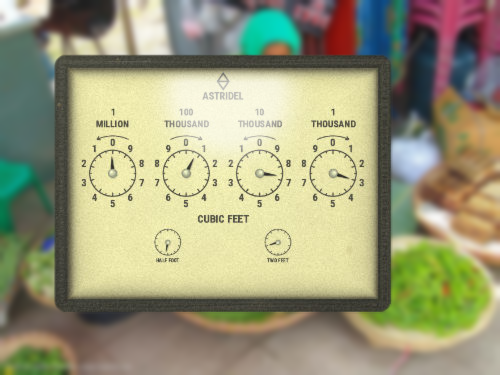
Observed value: 7300 ft³
